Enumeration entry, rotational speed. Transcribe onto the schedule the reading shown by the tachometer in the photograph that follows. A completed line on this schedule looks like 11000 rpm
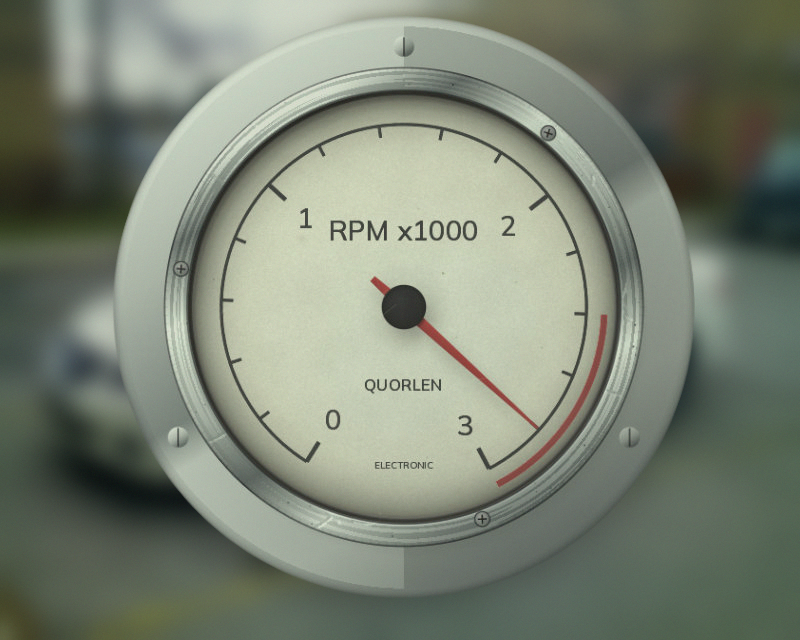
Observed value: 2800 rpm
